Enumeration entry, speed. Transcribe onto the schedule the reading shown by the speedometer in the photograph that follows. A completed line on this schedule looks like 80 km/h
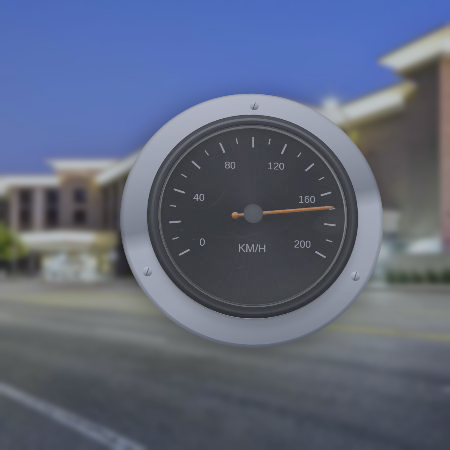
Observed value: 170 km/h
